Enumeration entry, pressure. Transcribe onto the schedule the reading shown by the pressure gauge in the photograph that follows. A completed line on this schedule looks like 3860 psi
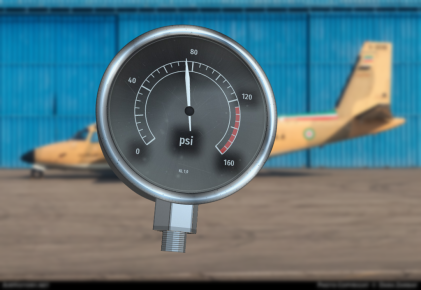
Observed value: 75 psi
